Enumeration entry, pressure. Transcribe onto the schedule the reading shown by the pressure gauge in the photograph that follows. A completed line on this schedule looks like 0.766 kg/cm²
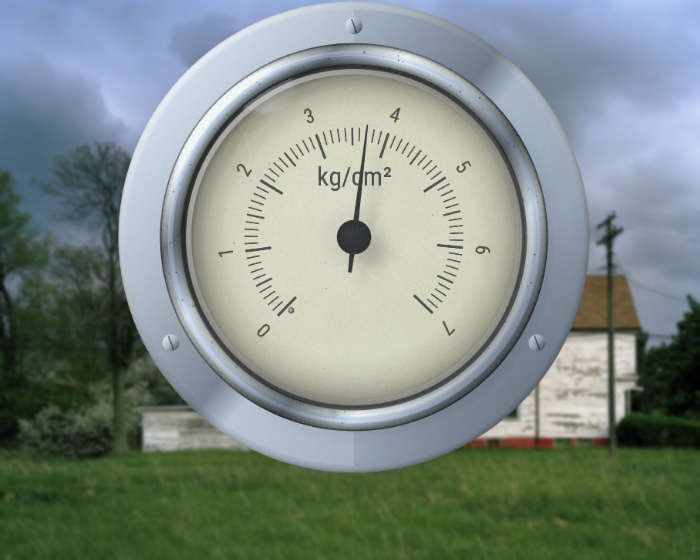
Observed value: 3.7 kg/cm²
